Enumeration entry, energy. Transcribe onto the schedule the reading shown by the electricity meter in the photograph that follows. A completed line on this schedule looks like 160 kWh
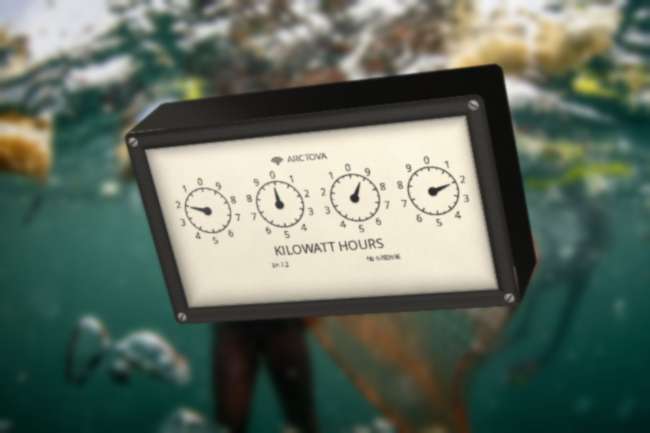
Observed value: 1992 kWh
